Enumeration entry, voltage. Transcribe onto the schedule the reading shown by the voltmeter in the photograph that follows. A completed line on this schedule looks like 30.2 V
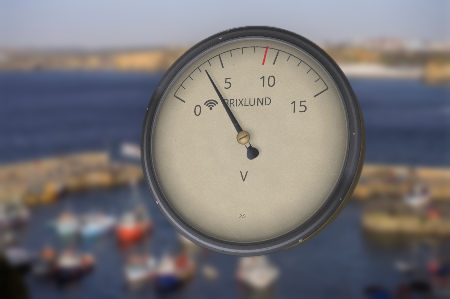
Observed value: 3.5 V
